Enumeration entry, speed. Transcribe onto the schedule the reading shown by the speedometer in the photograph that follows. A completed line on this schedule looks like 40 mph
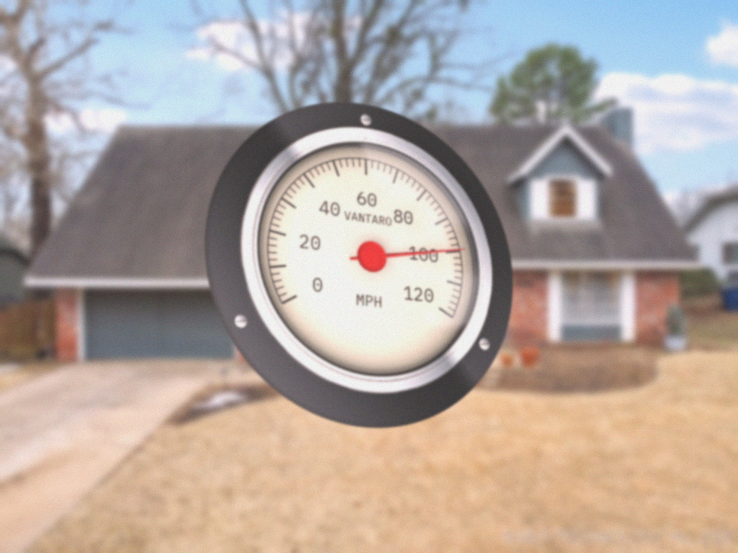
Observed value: 100 mph
